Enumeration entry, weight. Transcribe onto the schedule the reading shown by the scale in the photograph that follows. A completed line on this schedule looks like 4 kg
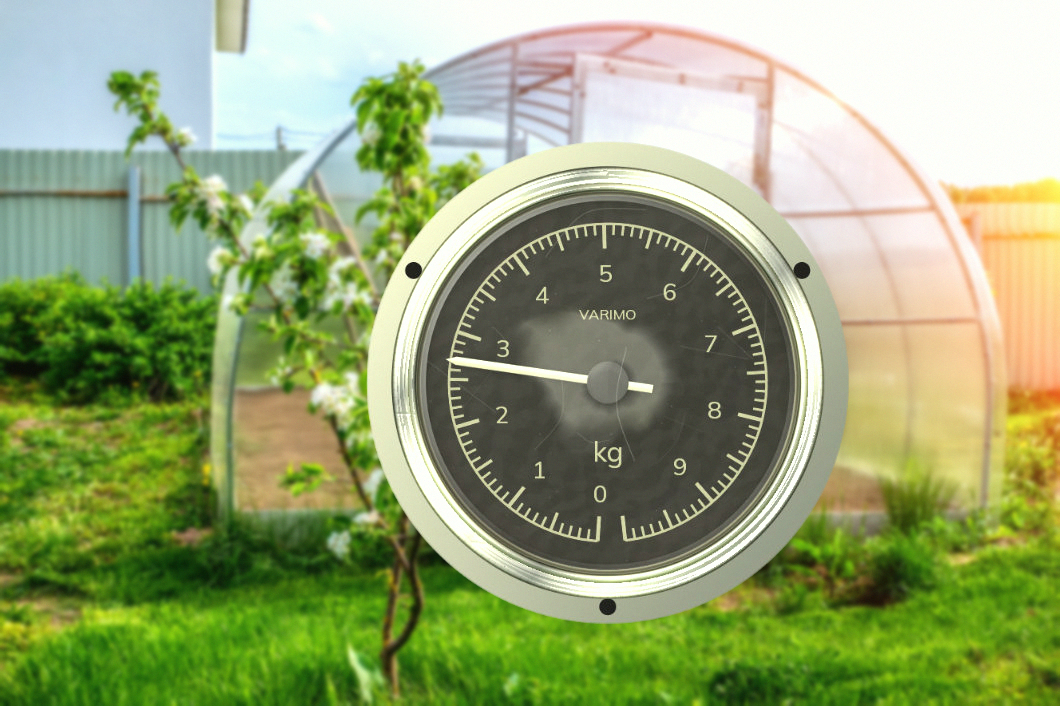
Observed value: 2.7 kg
